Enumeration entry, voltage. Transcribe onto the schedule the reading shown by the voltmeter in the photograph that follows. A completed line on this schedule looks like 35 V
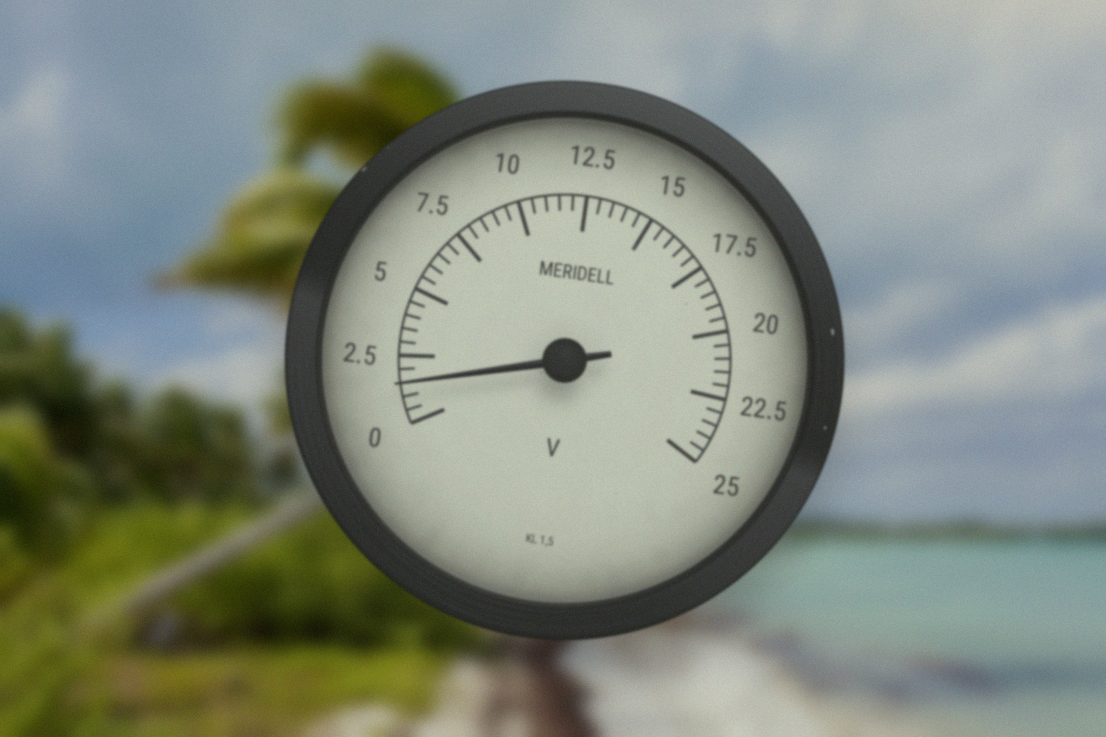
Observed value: 1.5 V
